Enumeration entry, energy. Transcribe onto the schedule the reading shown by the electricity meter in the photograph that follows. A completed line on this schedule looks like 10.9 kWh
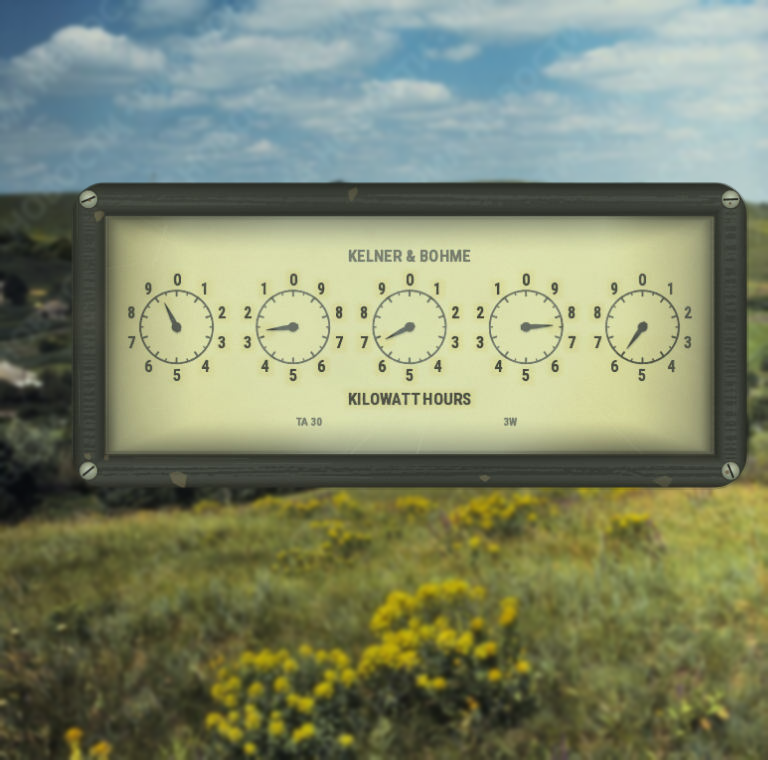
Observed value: 92676 kWh
